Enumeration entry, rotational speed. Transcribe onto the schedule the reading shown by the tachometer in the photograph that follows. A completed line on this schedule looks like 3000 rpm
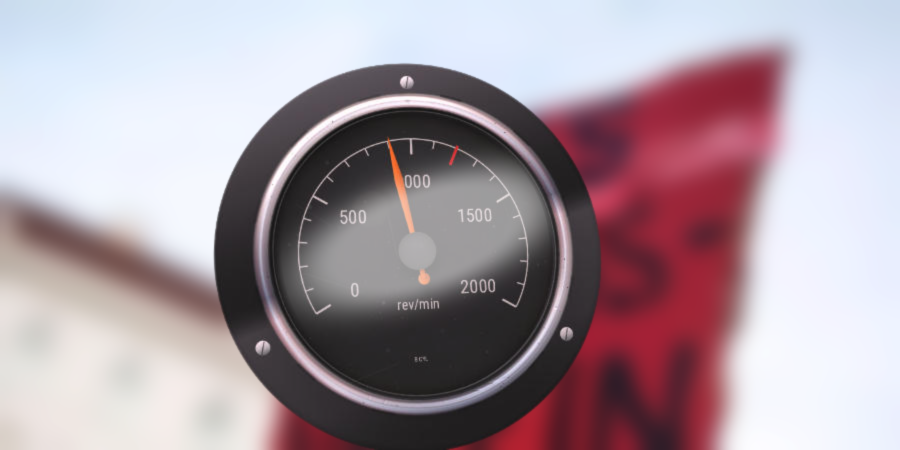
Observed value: 900 rpm
